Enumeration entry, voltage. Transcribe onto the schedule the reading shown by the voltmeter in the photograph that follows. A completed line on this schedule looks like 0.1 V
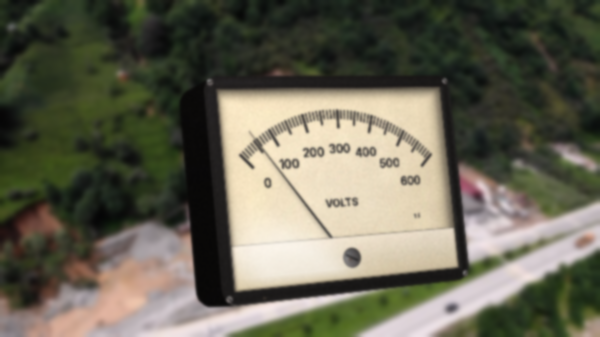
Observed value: 50 V
